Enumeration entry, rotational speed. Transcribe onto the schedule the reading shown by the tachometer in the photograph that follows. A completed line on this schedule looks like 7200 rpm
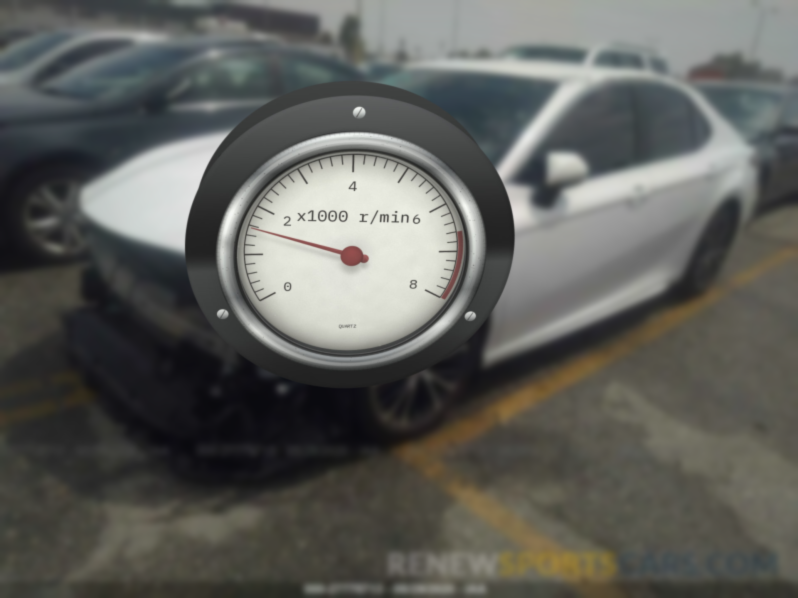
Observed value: 1600 rpm
